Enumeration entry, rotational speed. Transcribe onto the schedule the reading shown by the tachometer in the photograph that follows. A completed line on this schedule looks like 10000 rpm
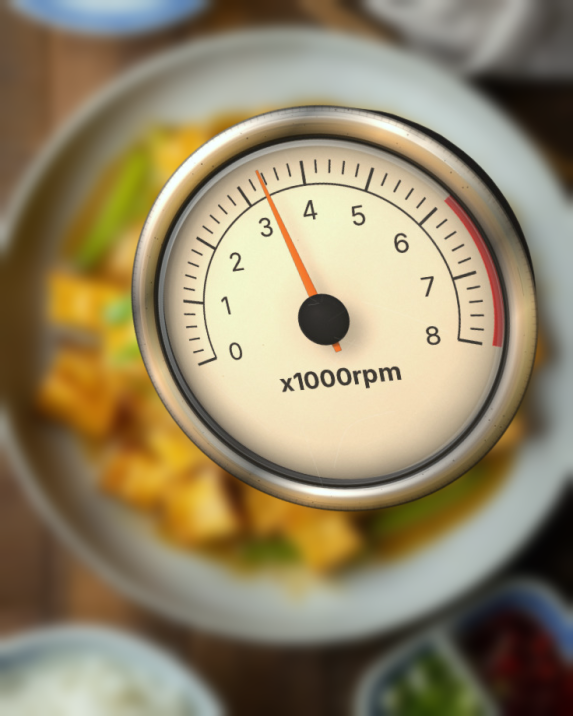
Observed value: 3400 rpm
